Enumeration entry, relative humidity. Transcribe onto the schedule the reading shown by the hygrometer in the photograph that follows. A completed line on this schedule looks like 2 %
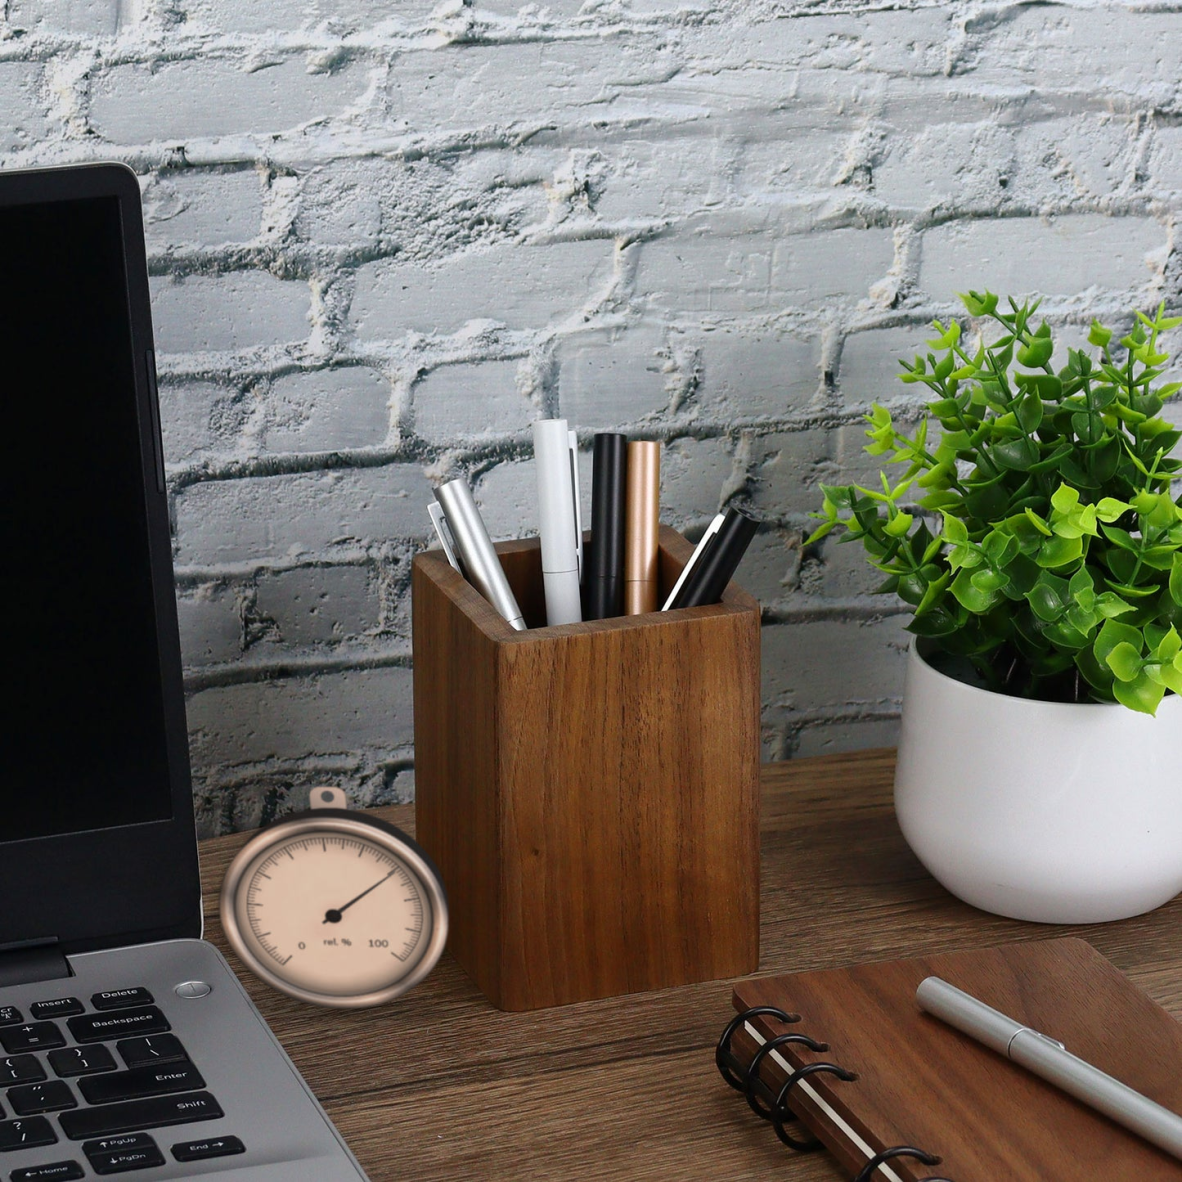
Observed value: 70 %
